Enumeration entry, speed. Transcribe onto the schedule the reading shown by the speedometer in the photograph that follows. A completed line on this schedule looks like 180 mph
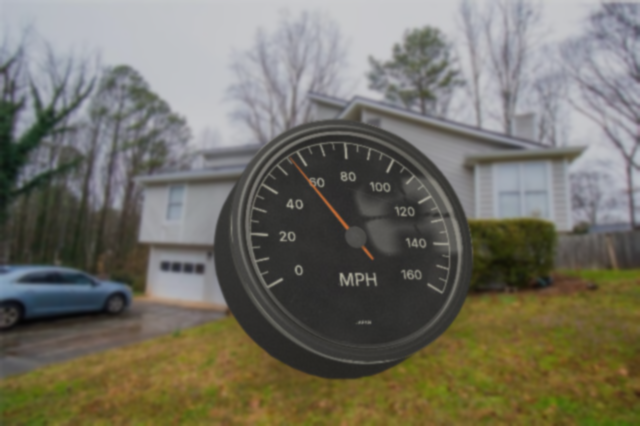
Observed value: 55 mph
